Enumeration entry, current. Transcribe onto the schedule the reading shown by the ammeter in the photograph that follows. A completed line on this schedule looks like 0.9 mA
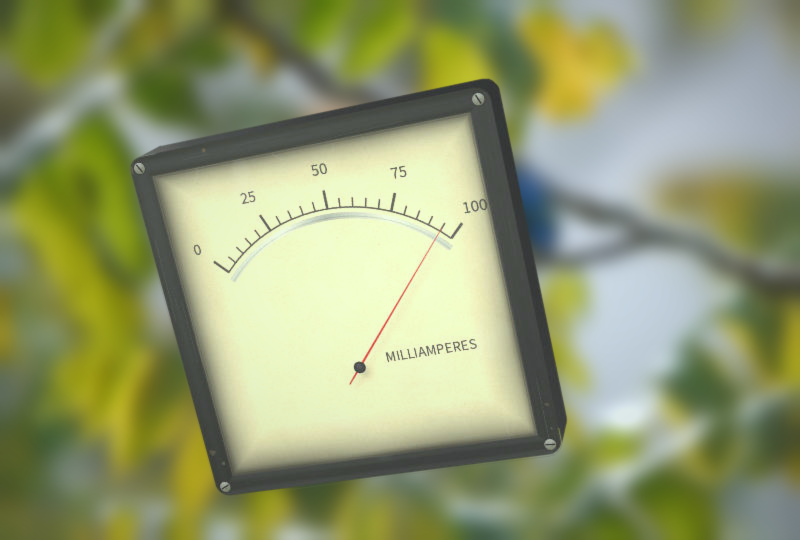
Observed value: 95 mA
